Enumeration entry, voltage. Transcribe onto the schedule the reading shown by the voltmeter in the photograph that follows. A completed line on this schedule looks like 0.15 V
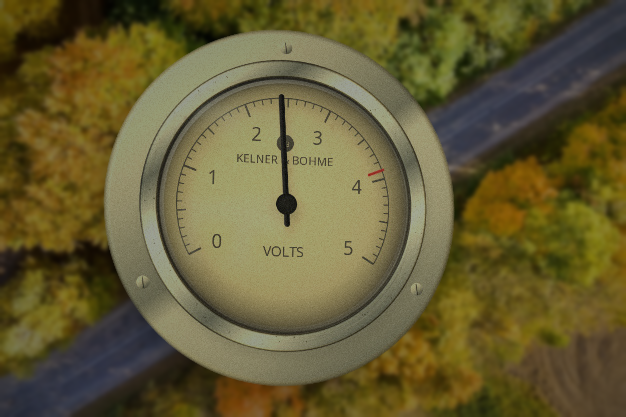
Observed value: 2.4 V
